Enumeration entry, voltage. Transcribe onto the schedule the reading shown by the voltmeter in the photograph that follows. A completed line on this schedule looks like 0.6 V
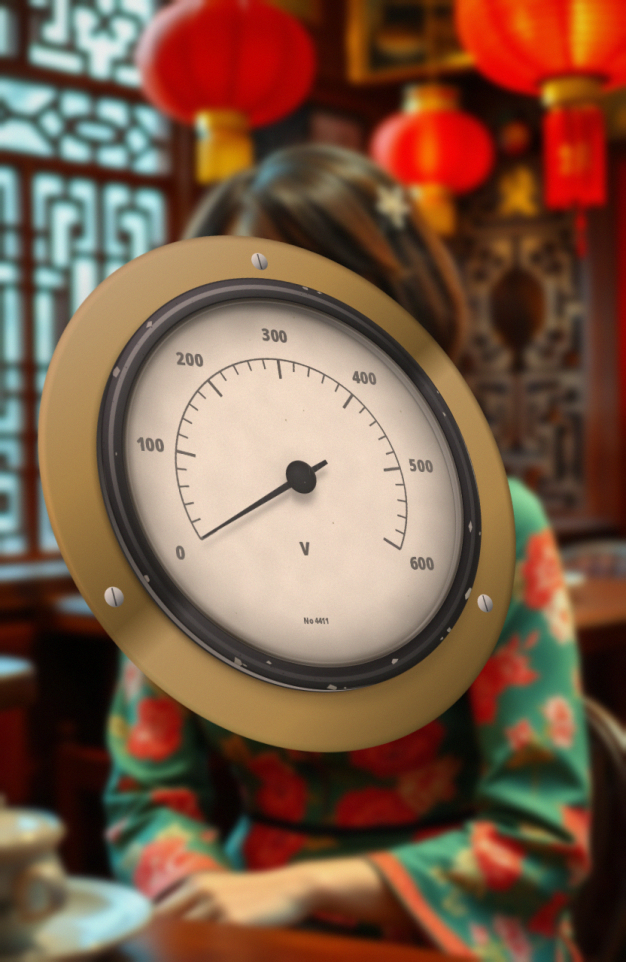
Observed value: 0 V
